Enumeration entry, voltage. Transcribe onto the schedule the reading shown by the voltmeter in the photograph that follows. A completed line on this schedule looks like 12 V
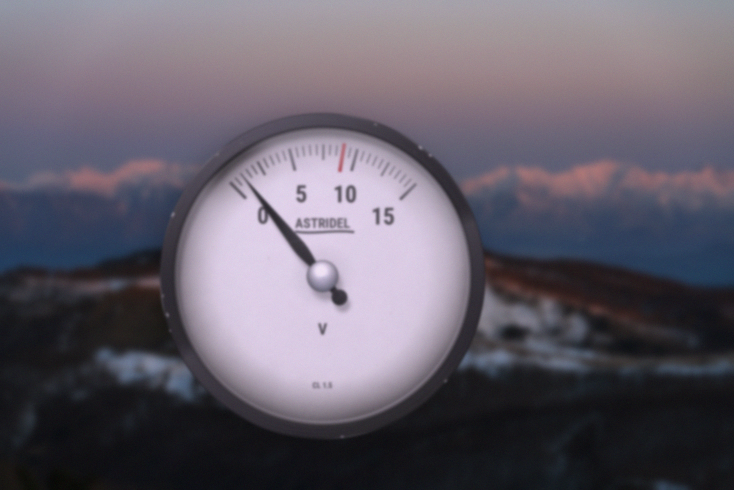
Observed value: 1 V
